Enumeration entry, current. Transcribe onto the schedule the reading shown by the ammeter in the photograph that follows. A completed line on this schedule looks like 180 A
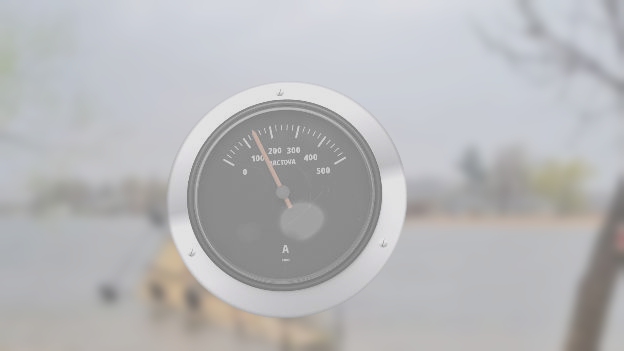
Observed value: 140 A
